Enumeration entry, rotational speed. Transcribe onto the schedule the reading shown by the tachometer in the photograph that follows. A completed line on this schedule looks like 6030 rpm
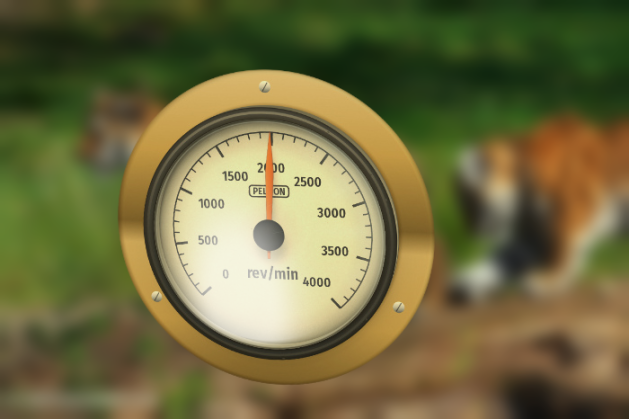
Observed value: 2000 rpm
